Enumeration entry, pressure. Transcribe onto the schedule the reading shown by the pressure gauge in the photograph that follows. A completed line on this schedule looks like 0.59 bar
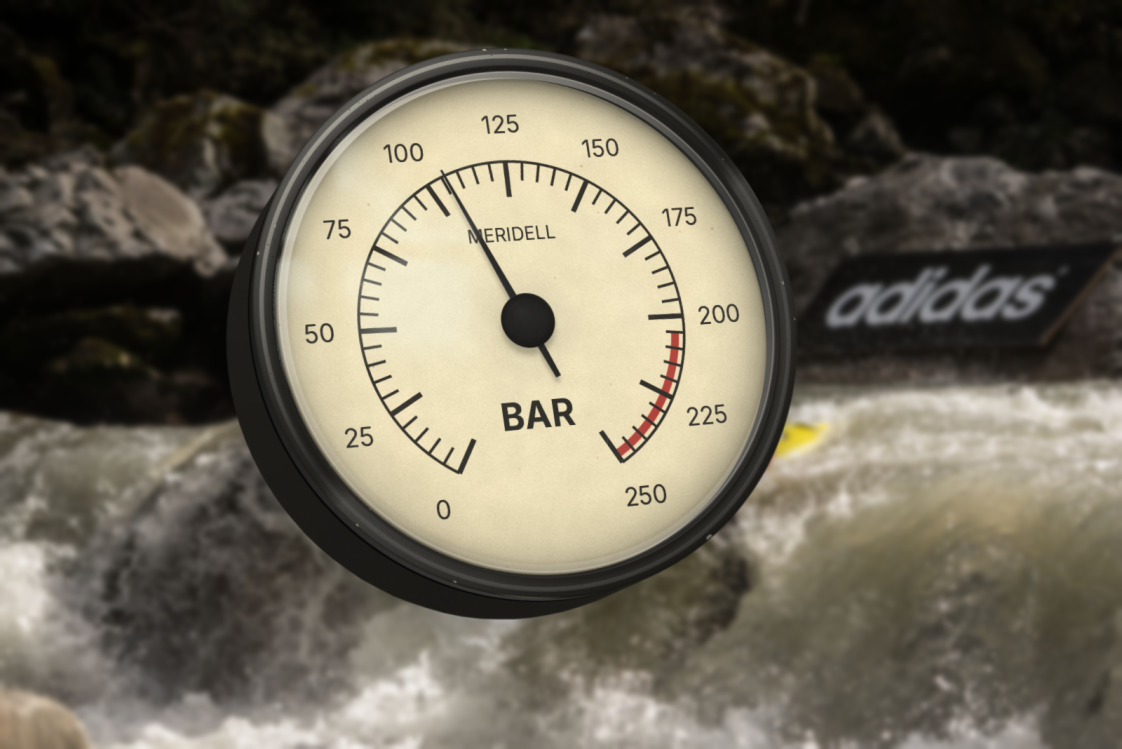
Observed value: 105 bar
